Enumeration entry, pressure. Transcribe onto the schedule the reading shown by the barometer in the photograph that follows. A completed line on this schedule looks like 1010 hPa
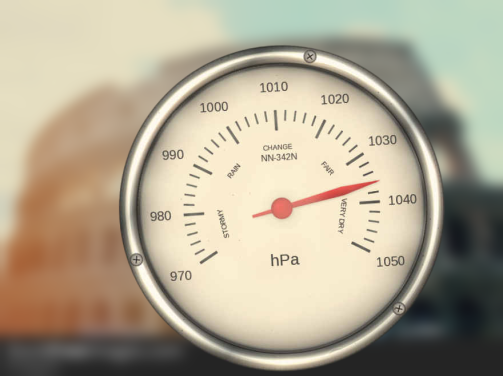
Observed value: 1036 hPa
